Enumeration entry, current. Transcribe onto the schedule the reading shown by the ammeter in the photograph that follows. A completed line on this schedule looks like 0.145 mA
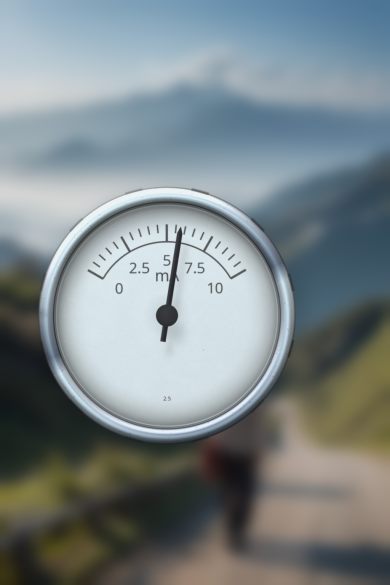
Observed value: 5.75 mA
